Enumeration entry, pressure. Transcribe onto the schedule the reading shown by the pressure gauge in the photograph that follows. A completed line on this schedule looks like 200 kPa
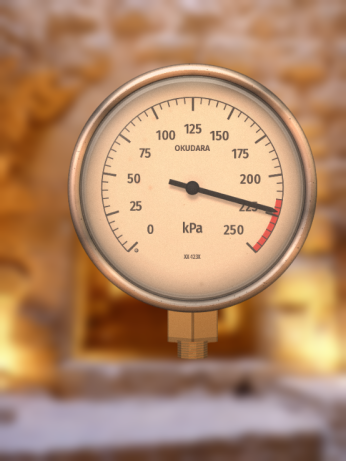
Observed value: 222.5 kPa
